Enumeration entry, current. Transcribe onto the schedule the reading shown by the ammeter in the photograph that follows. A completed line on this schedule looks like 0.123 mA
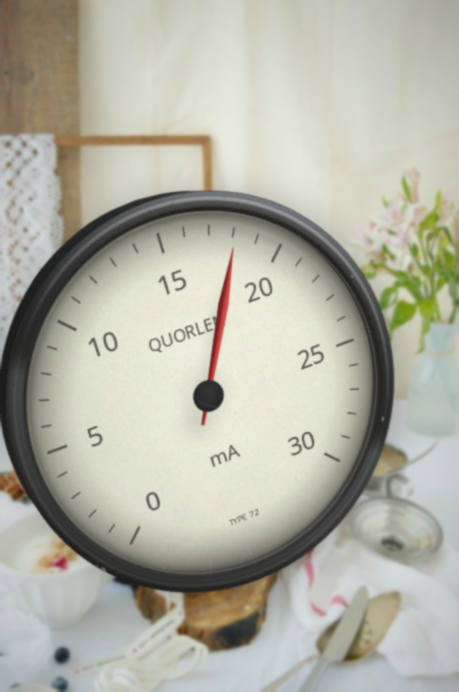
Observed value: 18 mA
